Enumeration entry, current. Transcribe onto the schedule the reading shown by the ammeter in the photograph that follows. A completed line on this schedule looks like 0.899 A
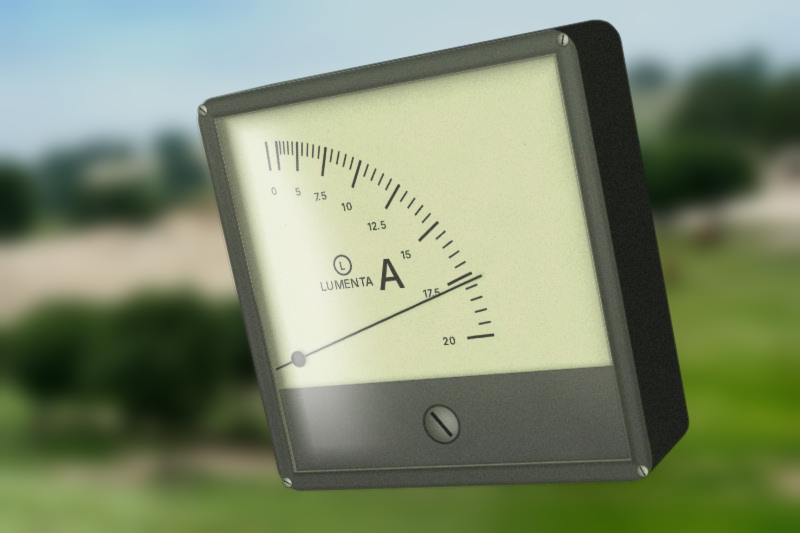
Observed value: 17.75 A
